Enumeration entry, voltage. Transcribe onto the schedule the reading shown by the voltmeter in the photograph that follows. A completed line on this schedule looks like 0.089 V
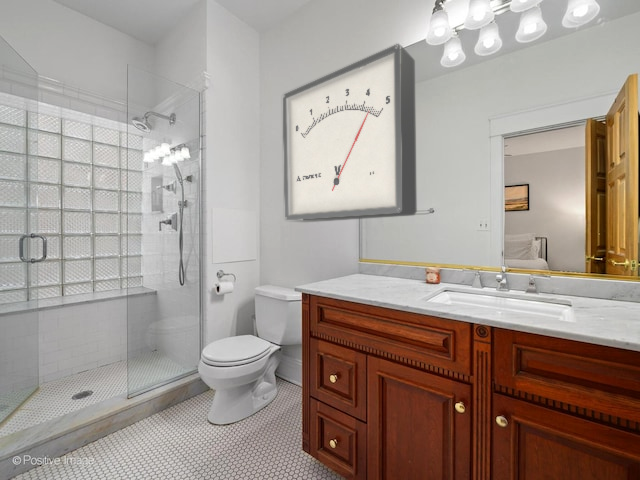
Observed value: 4.5 V
